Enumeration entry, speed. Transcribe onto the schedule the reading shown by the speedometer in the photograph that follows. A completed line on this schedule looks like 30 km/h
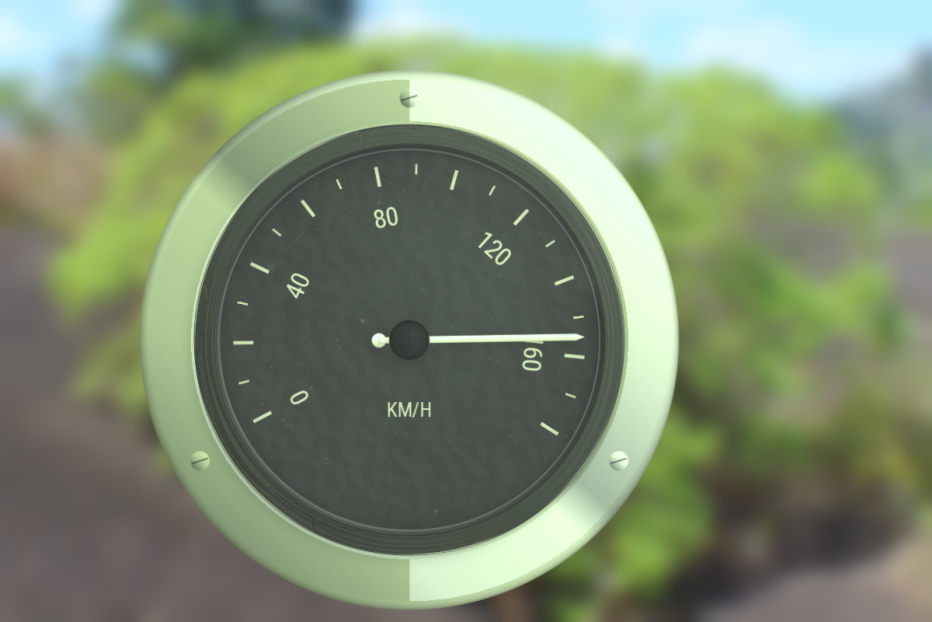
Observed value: 155 km/h
